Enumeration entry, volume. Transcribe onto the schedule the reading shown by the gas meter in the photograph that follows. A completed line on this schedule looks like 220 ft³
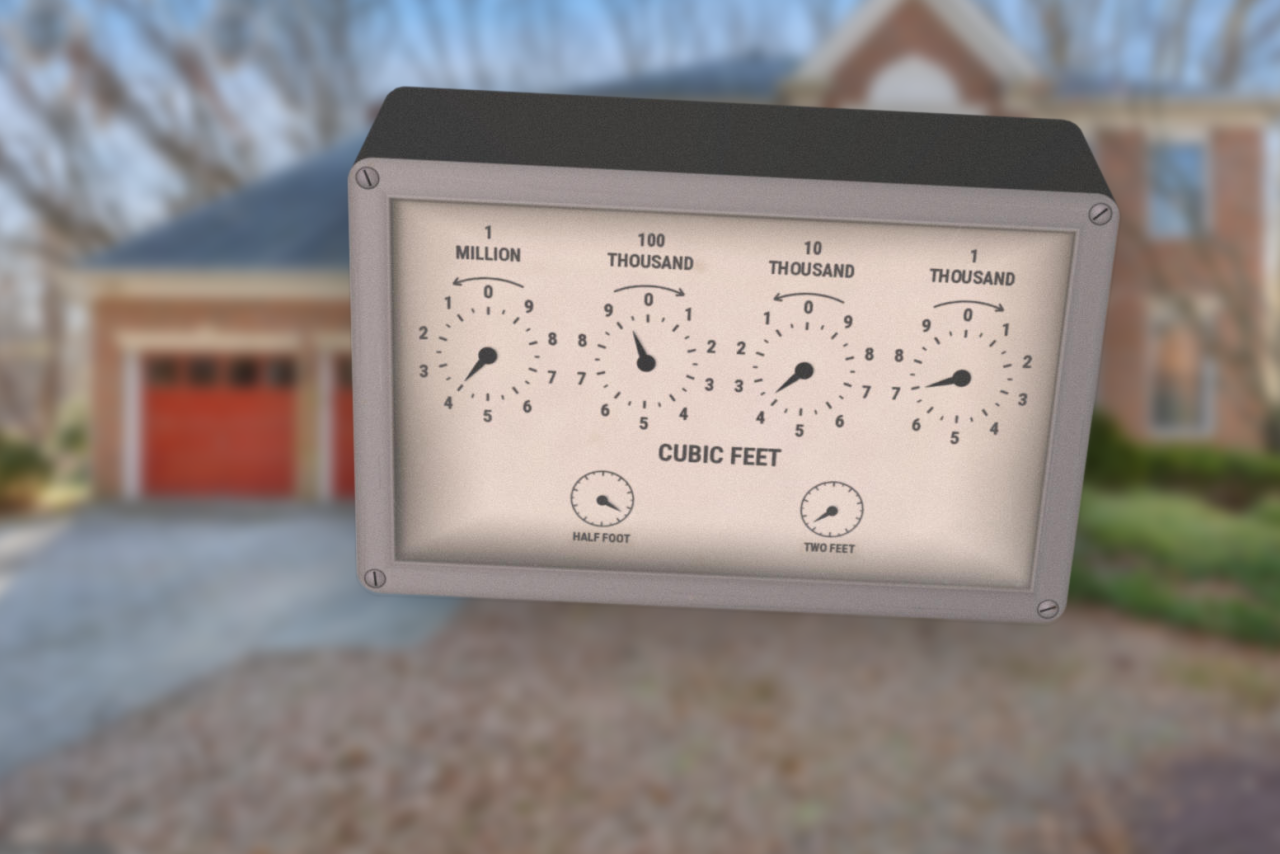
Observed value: 393700 ft³
